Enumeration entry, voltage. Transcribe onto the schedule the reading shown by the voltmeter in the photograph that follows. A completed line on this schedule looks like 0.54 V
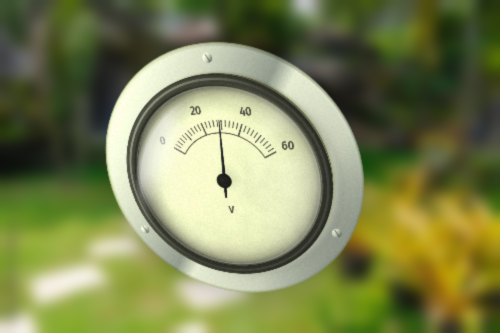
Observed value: 30 V
